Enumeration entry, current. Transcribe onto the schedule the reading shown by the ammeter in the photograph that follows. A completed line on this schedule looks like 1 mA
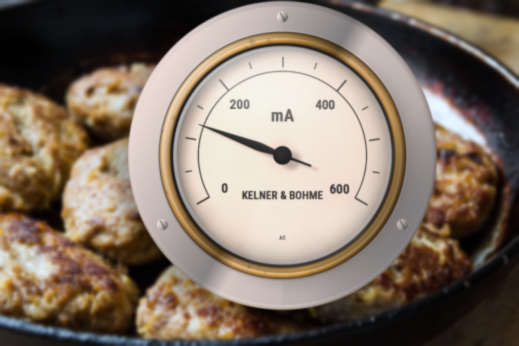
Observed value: 125 mA
